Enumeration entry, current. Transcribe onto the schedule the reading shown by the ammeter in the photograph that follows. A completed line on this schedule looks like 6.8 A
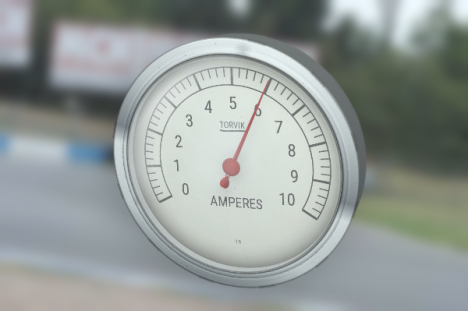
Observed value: 6 A
